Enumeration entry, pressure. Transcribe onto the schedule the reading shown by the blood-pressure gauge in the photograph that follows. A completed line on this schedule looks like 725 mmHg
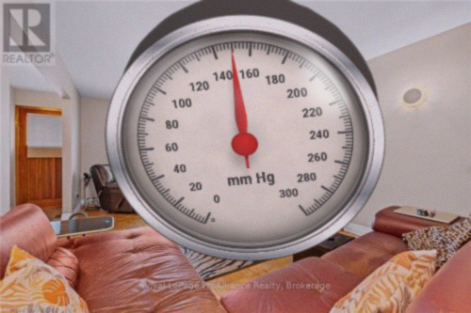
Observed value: 150 mmHg
